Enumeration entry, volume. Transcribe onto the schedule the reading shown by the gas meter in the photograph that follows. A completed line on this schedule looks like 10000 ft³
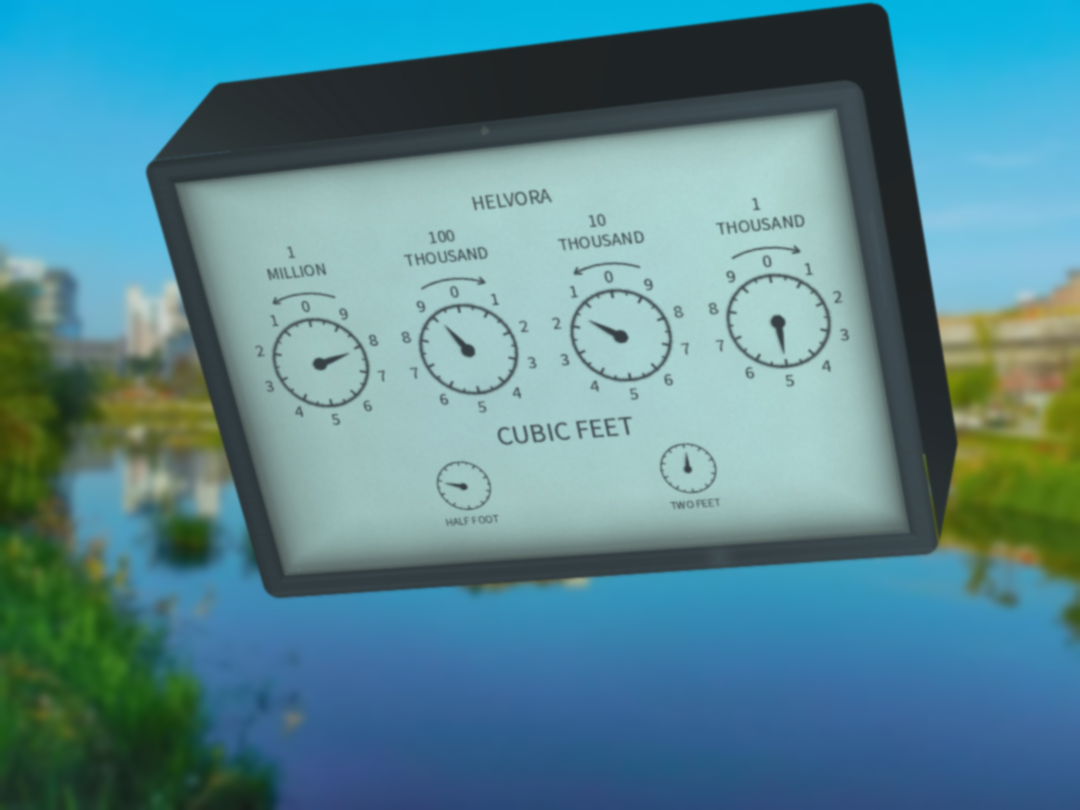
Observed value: 791500 ft³
